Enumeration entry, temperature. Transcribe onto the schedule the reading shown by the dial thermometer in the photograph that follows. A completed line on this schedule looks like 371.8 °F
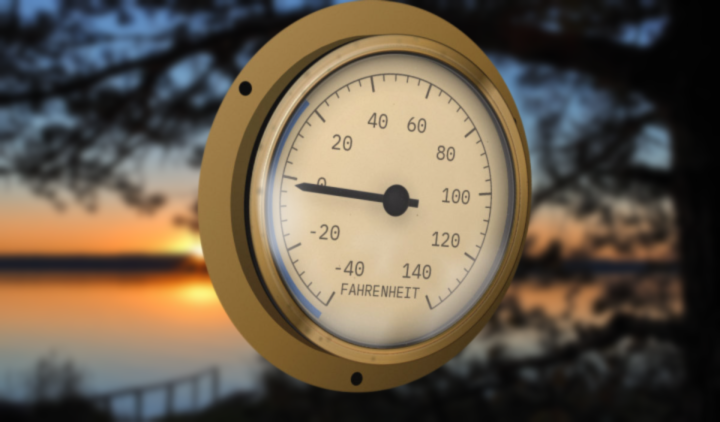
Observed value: -2 °F
